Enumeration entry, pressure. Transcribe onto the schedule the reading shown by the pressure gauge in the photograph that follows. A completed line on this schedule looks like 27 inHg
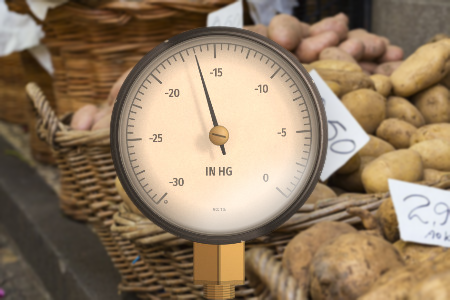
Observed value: -16.5 inHg
